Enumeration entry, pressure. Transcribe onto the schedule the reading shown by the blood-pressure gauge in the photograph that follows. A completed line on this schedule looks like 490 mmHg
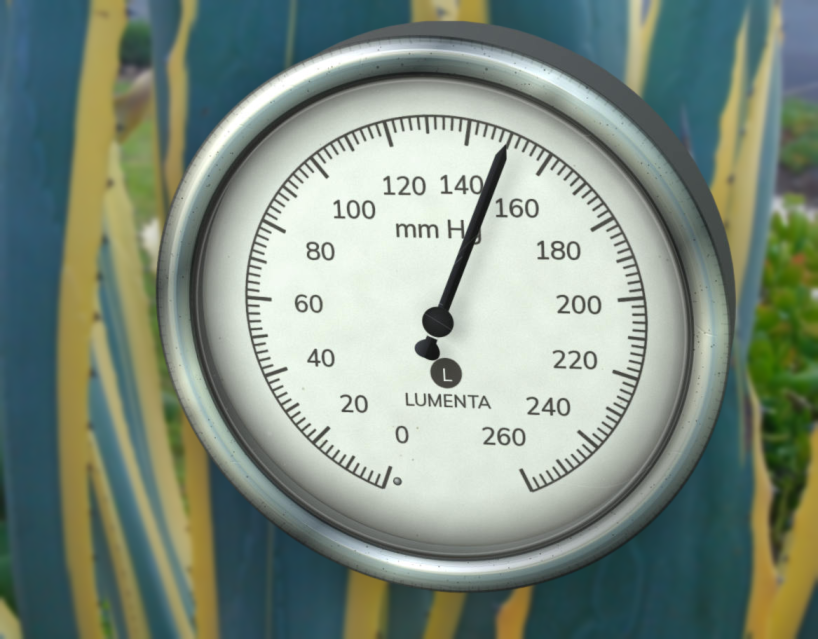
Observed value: 150 mmHg
